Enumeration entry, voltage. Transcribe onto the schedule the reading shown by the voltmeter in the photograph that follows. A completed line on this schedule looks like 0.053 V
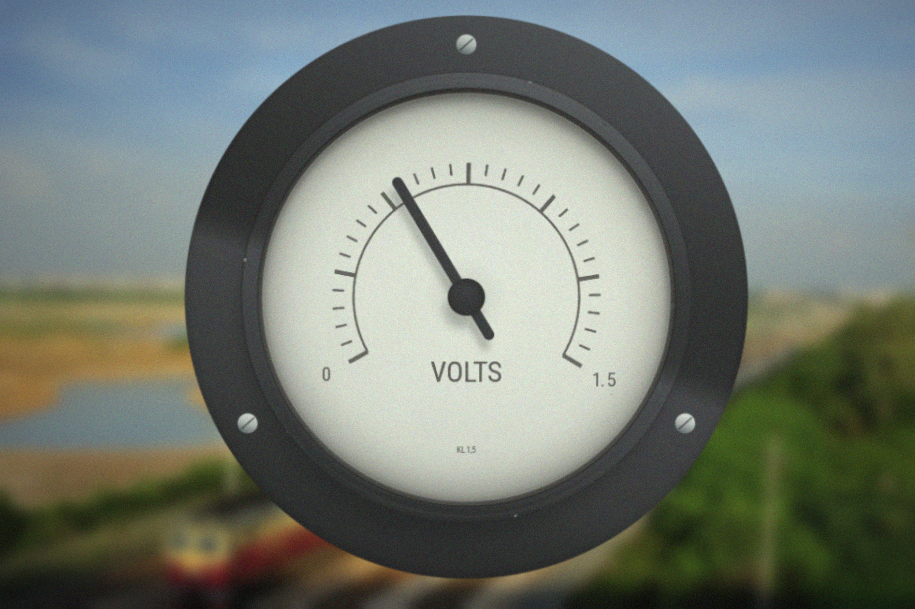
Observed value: 0.55 V
